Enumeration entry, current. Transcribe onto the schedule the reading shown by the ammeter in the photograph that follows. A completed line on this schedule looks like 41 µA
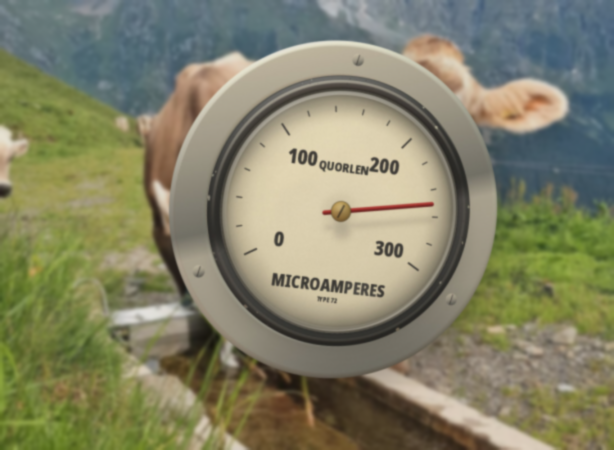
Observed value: 250 µA
